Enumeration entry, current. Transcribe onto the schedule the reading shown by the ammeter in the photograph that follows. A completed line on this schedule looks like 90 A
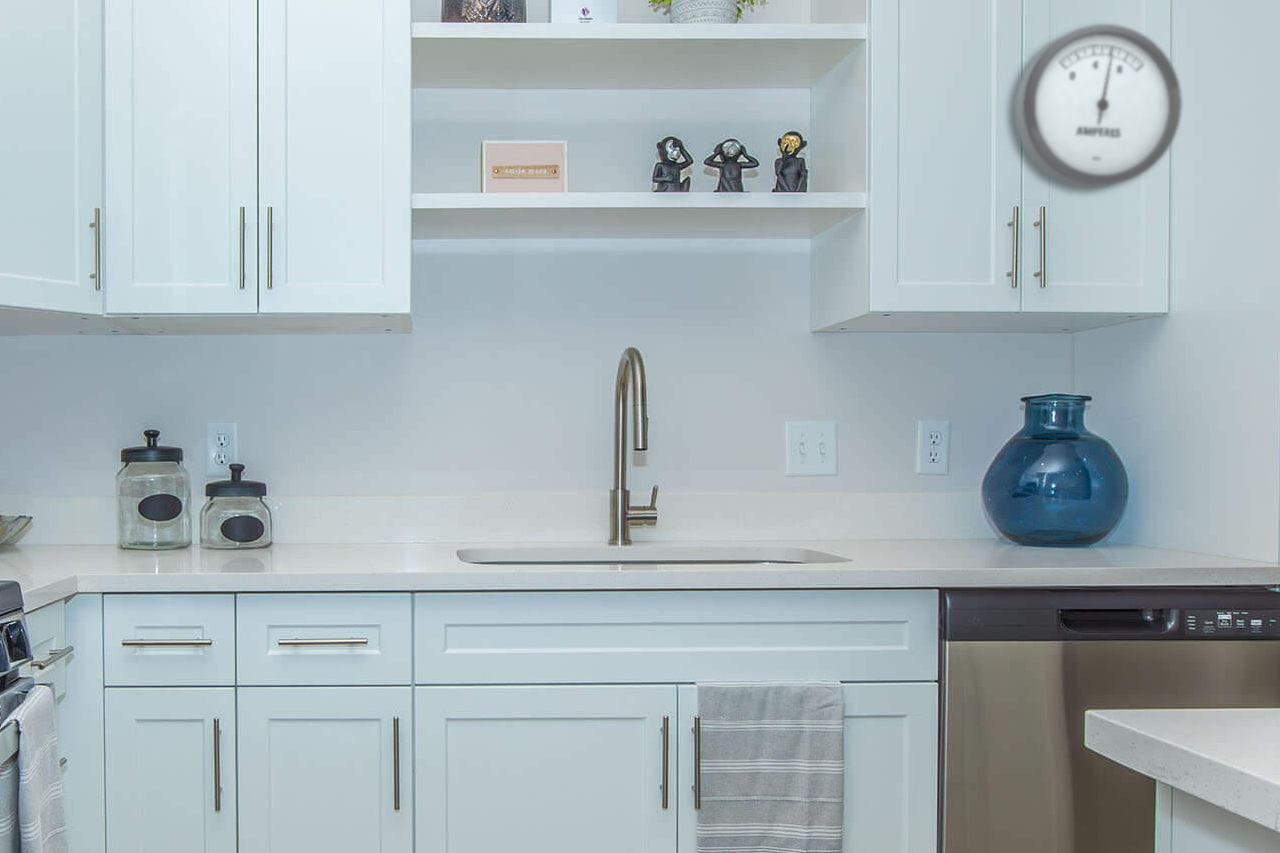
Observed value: 6 A
